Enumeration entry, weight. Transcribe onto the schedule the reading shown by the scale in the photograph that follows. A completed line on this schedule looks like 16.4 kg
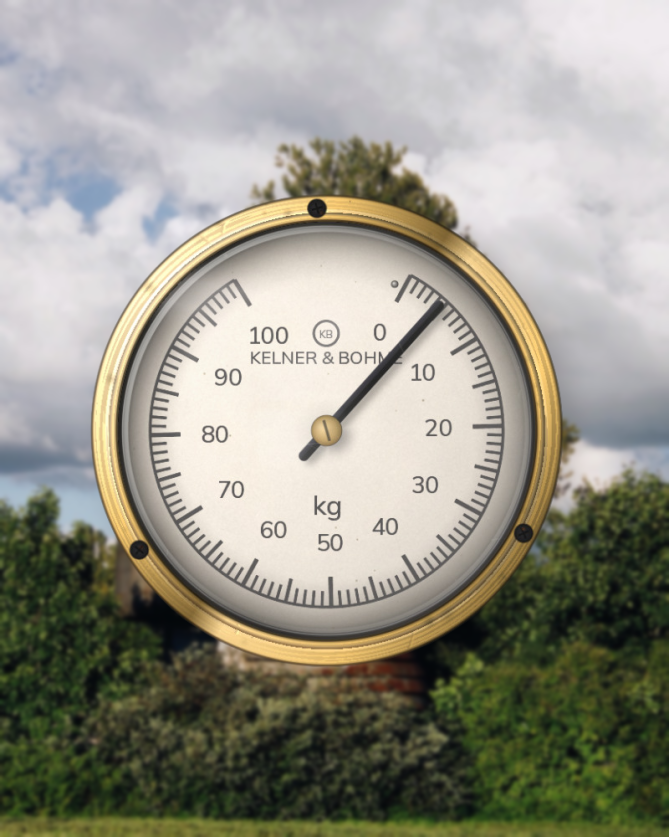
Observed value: 4.5 kg
